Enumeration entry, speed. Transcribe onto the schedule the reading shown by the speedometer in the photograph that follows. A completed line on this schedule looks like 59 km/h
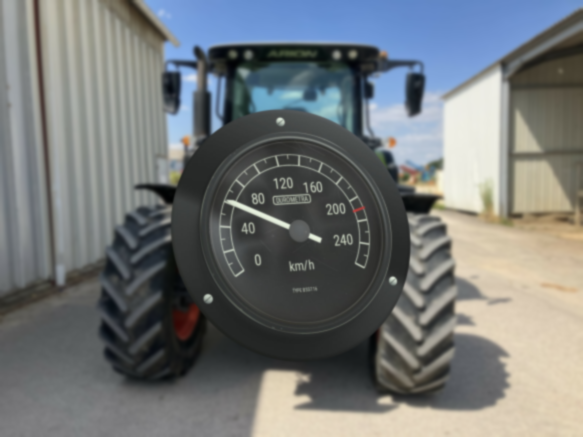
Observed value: 60 km/h
